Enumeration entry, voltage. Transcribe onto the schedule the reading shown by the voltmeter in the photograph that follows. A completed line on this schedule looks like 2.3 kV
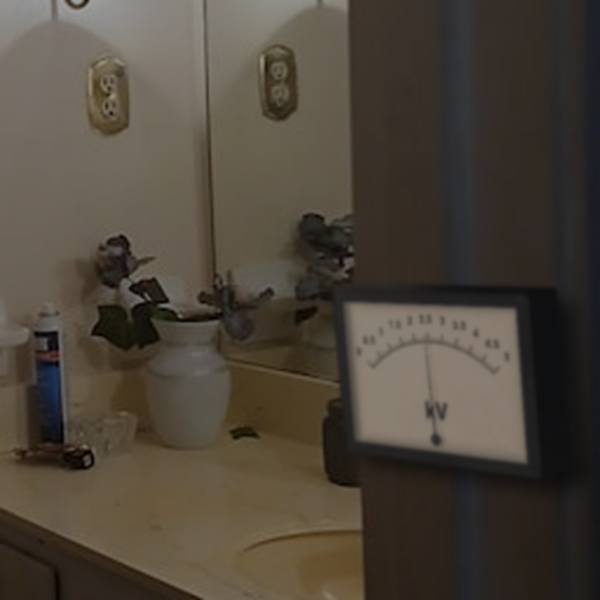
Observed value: 2.5 kV
